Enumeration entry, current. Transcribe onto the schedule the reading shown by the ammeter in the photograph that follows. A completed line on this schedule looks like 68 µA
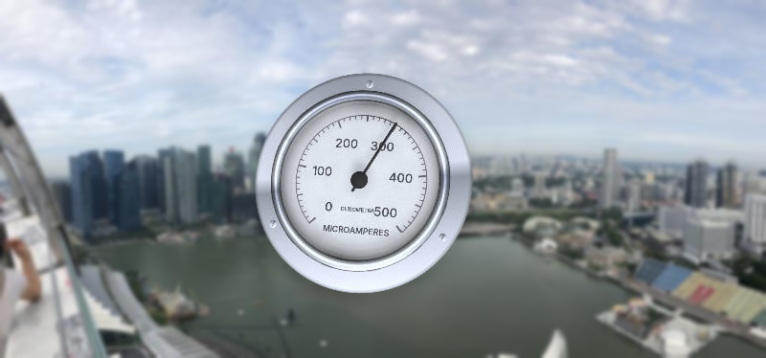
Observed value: 300 µA
